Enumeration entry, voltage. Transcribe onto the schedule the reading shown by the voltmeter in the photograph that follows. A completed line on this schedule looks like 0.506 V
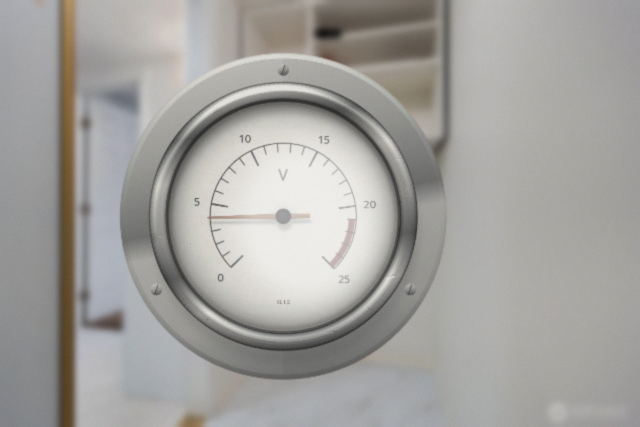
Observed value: 4 V
